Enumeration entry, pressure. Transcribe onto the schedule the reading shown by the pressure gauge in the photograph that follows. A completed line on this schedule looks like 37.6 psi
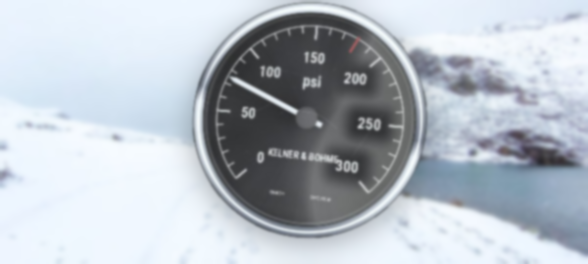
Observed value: 75 psi
